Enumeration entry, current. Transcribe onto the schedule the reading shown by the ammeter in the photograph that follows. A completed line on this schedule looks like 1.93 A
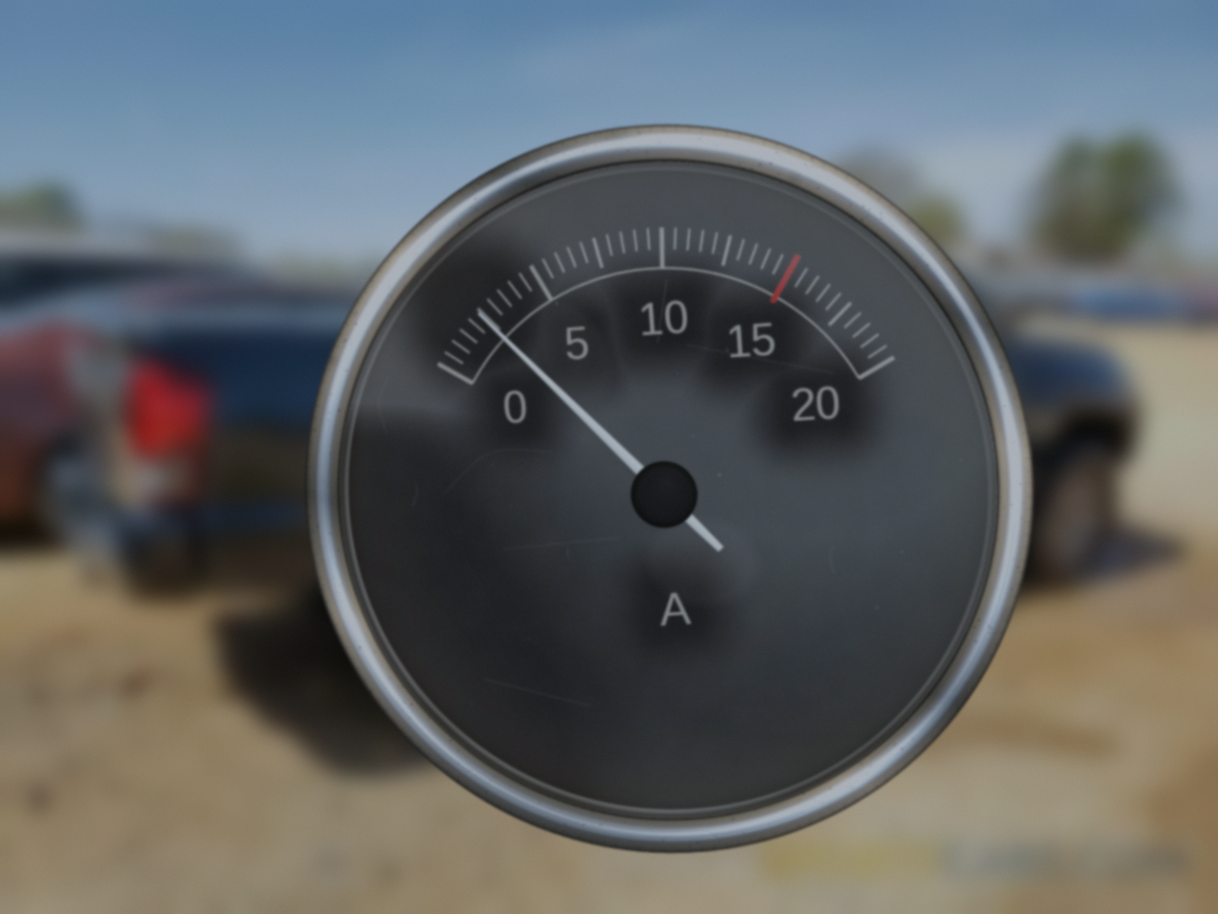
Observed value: 2.5 A
